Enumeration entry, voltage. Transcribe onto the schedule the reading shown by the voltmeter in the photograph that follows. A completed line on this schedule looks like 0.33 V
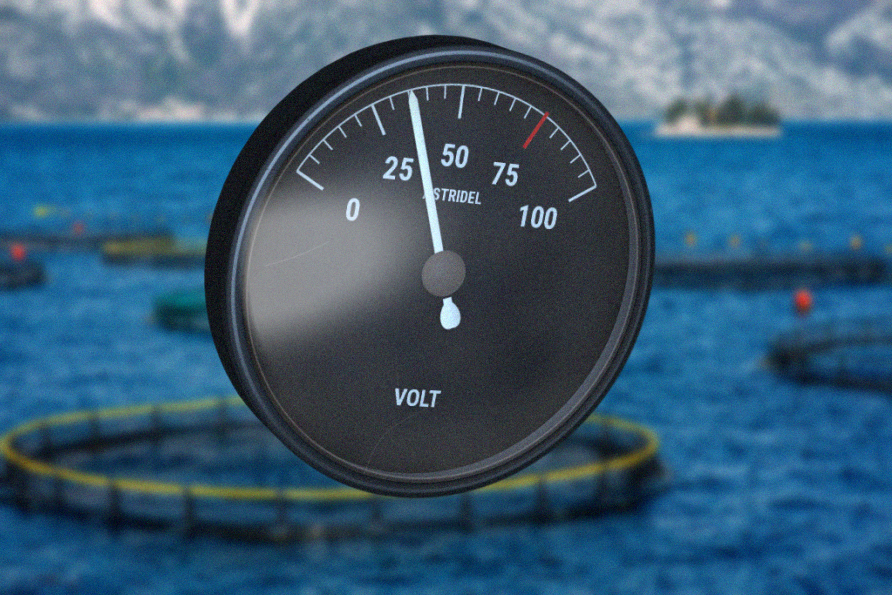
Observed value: 35 V
